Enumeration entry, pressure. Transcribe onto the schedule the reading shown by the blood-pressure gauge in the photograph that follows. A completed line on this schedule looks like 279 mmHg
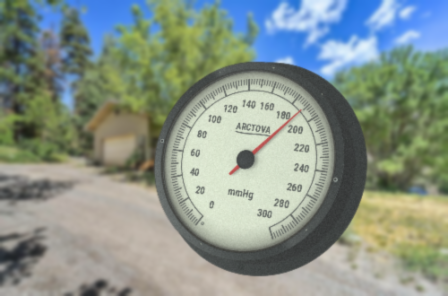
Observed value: 190 mmHg
